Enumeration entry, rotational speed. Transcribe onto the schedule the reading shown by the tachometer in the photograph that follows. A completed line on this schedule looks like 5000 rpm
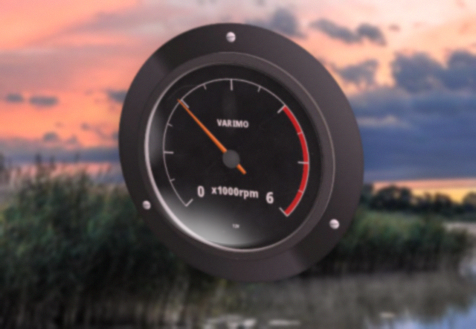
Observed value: 2000 rpm
